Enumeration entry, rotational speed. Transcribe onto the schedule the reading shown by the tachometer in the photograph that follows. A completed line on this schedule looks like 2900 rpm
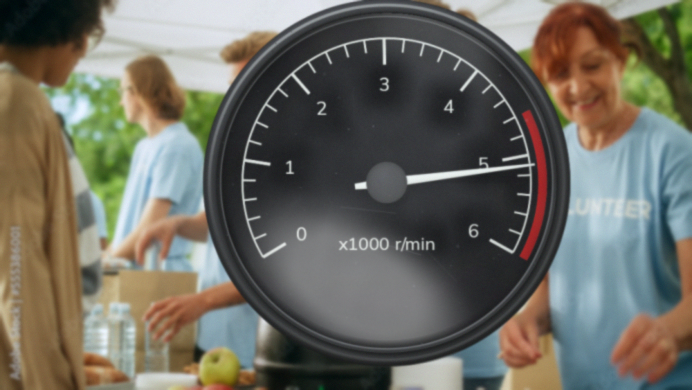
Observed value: 5100 rpm
